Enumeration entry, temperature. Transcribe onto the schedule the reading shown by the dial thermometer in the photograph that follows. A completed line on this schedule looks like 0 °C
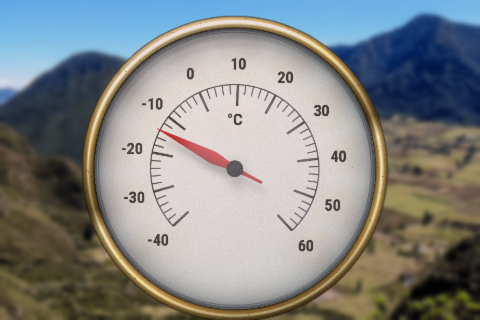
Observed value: -14 °C
